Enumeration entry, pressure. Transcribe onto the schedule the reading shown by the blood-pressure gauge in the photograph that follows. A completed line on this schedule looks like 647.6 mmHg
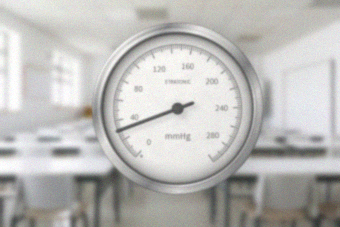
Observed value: 30 mmHg
